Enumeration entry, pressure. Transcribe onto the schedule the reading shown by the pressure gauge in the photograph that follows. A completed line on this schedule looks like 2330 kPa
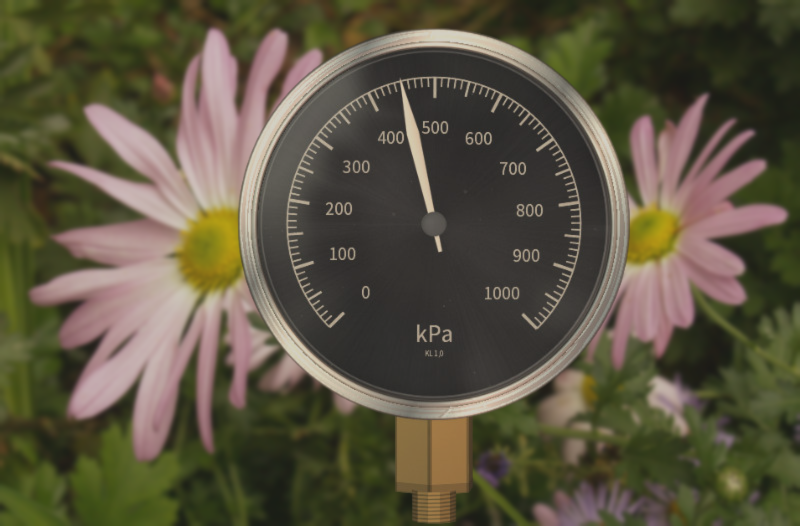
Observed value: 450 kPa
